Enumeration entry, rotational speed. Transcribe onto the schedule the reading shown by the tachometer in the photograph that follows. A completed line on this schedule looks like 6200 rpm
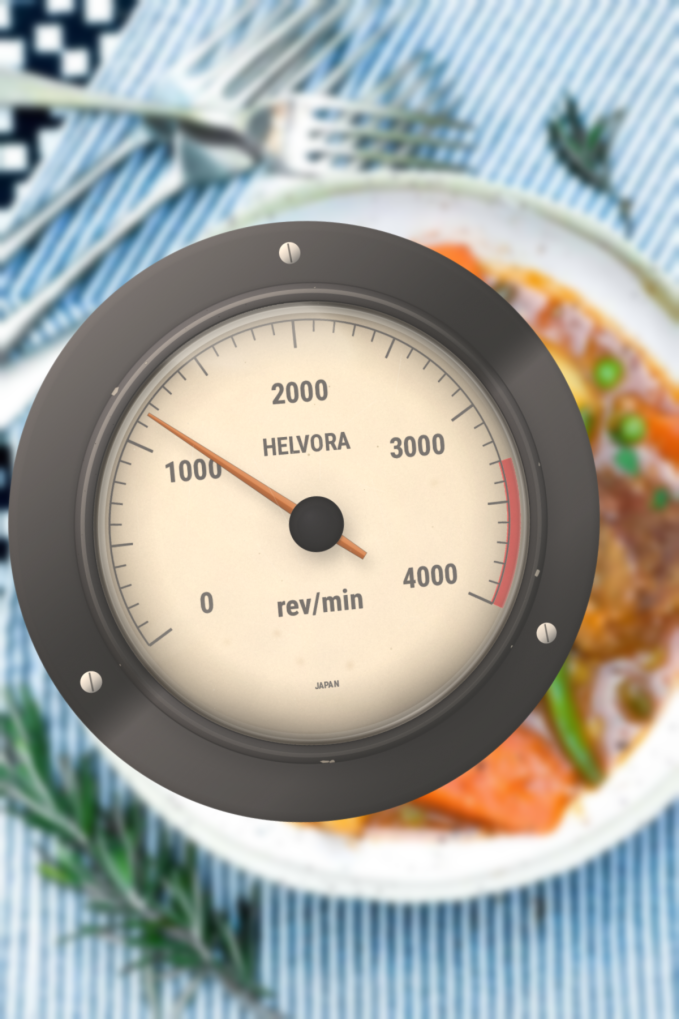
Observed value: 1150 rpm
